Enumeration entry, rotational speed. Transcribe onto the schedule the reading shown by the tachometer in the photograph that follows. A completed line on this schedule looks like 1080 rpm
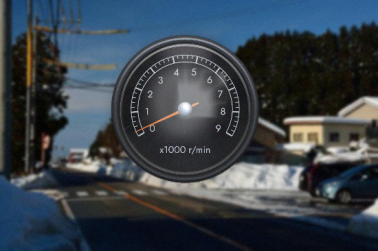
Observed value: 200 rpm
